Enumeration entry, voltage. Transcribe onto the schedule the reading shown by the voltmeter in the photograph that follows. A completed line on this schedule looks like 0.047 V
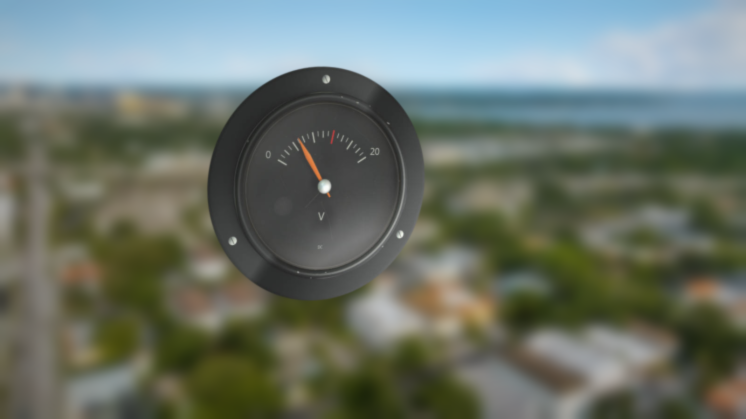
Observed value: 5 V
